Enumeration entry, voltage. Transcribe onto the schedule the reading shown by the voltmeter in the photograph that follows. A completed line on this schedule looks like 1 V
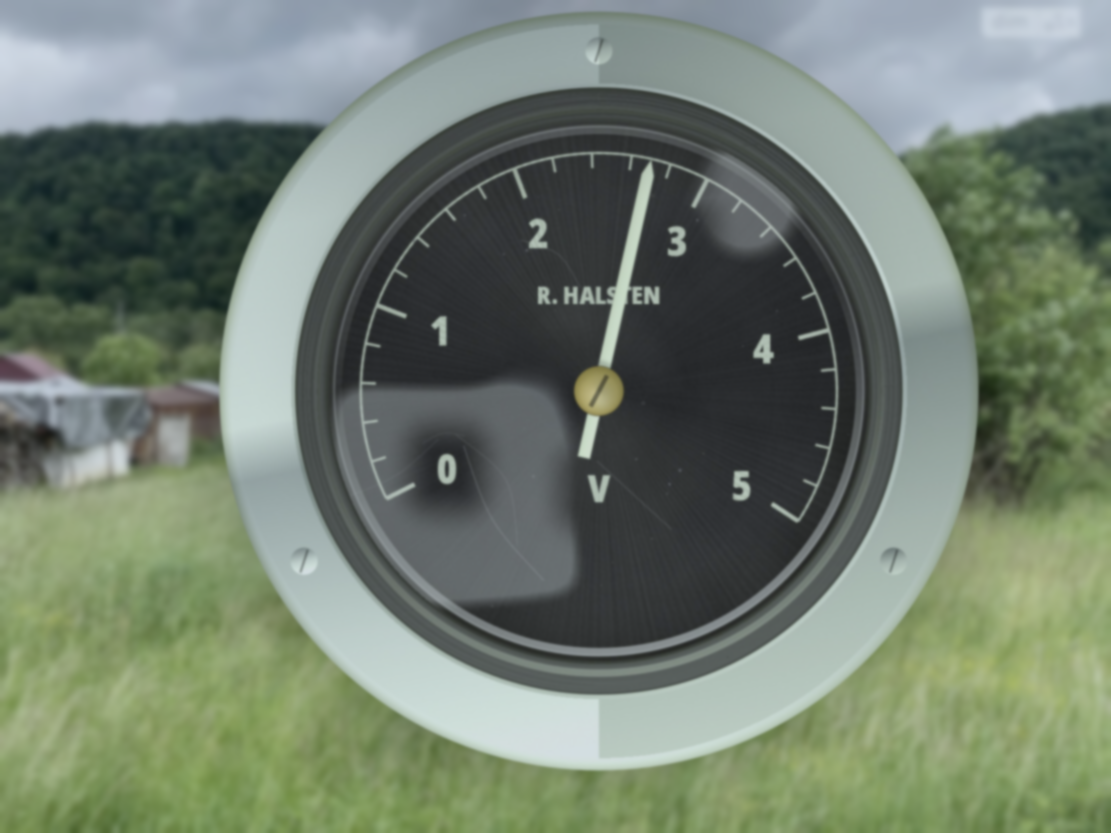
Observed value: 2.7 V
